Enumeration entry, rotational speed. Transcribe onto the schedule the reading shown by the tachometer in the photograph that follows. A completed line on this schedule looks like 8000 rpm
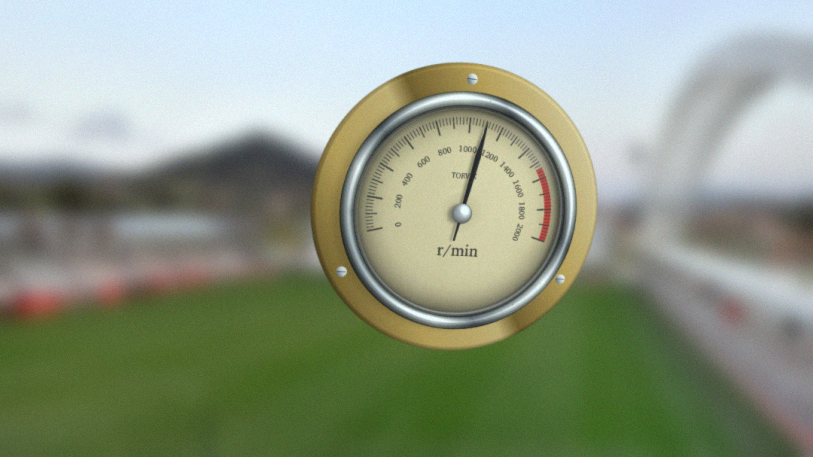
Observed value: 1100 rpm
